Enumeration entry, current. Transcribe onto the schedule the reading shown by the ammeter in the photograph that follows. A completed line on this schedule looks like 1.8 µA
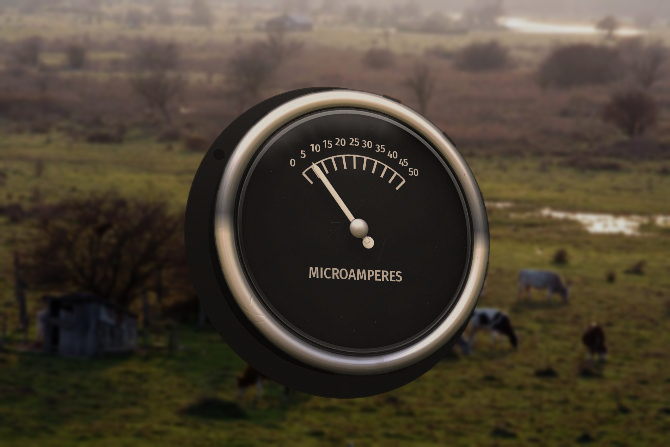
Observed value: 5 µA
